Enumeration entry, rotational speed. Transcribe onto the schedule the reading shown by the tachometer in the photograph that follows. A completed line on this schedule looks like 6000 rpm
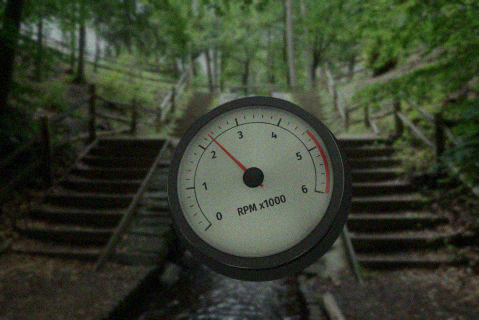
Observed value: 2300 rpm
